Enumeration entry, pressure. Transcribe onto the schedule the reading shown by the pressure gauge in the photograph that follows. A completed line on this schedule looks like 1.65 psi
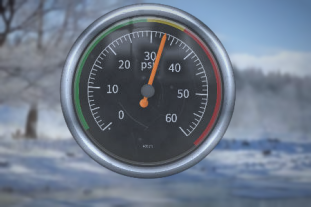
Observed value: 33 psi
